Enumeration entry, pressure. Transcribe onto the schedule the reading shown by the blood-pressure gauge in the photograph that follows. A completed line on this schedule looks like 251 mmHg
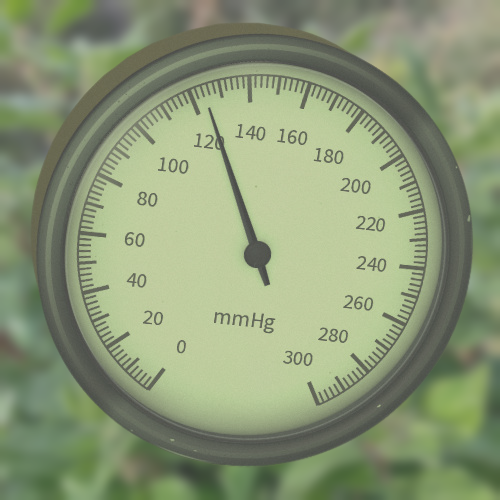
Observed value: 124 mmHg
